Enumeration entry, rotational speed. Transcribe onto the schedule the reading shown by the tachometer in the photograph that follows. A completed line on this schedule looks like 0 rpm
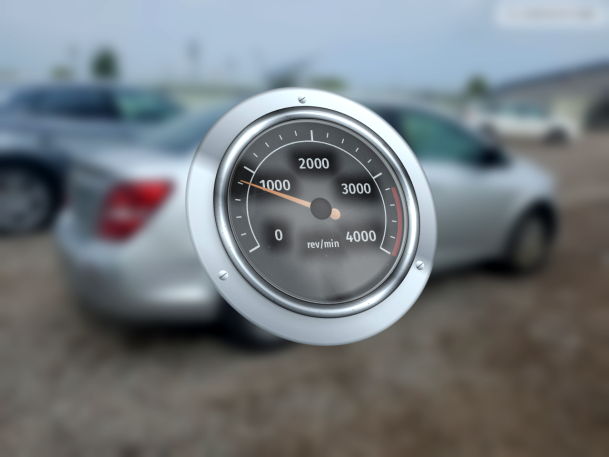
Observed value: 800 rpm
